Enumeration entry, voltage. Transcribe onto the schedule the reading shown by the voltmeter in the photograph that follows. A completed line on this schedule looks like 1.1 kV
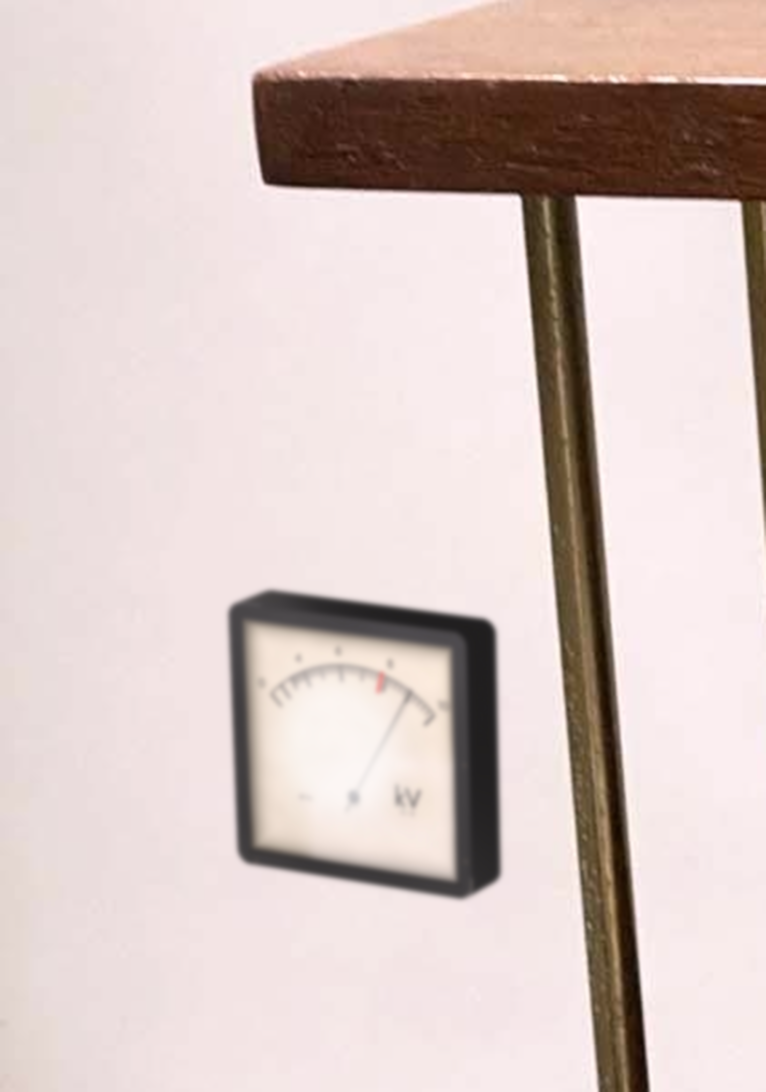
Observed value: 9 kV
